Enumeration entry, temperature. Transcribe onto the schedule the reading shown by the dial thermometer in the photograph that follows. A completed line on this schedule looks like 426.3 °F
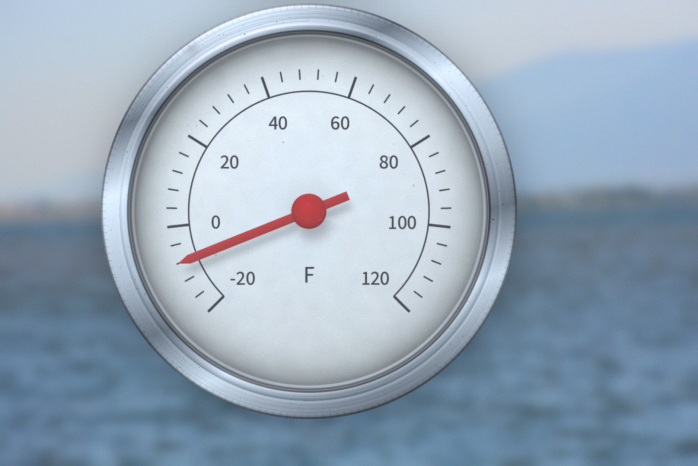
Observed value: -8 °F
